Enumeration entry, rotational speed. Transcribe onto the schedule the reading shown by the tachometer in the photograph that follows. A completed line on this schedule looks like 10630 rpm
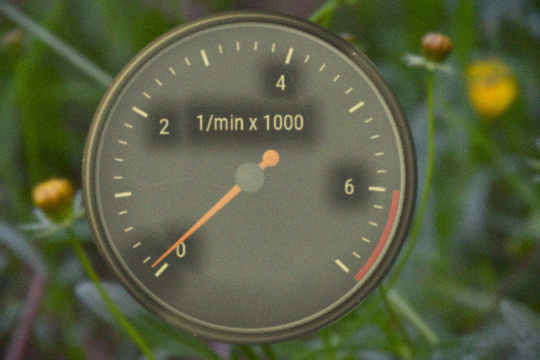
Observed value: 100 rpm
